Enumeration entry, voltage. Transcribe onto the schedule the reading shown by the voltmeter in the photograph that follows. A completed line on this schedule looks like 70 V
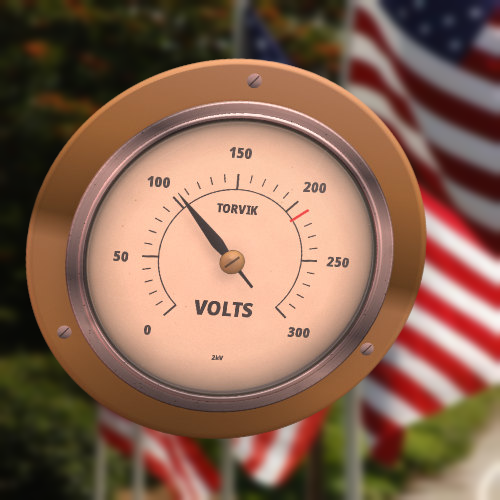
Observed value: 105 V
